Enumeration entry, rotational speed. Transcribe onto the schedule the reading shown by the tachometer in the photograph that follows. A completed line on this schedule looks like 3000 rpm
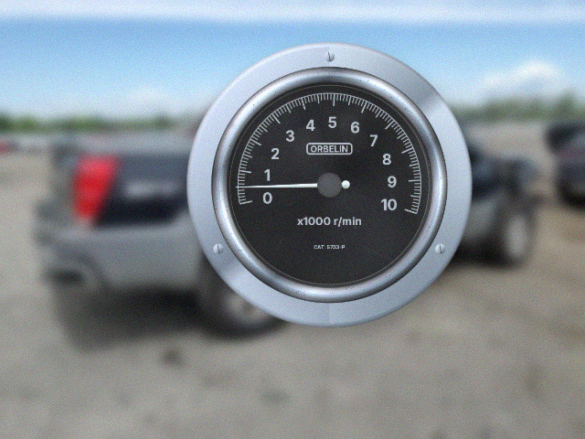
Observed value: 500 rpm
